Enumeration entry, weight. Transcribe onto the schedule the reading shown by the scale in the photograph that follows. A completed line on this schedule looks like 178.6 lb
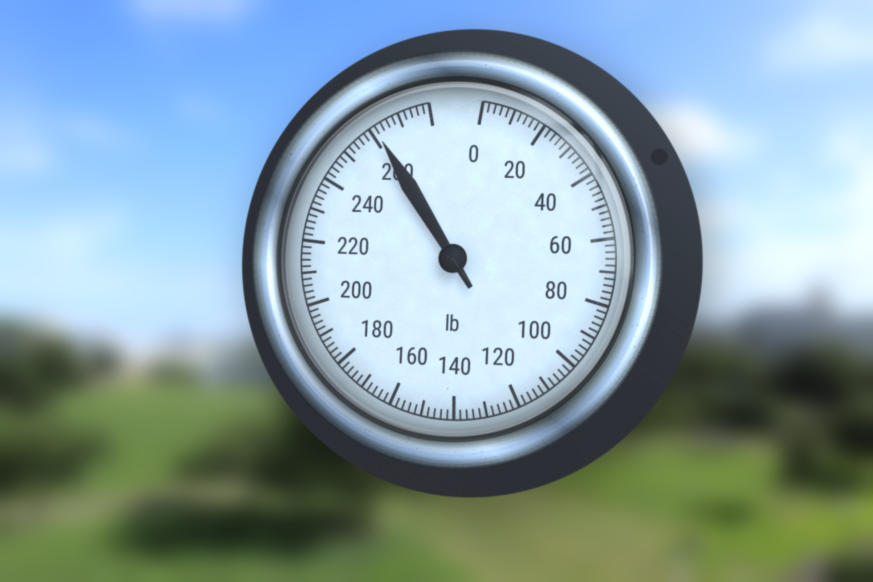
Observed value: 262 lb
